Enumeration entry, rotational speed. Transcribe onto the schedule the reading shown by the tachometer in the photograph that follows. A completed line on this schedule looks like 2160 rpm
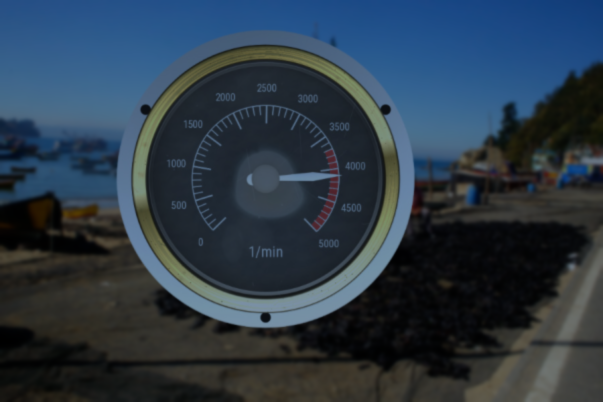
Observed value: 4100 rpm
